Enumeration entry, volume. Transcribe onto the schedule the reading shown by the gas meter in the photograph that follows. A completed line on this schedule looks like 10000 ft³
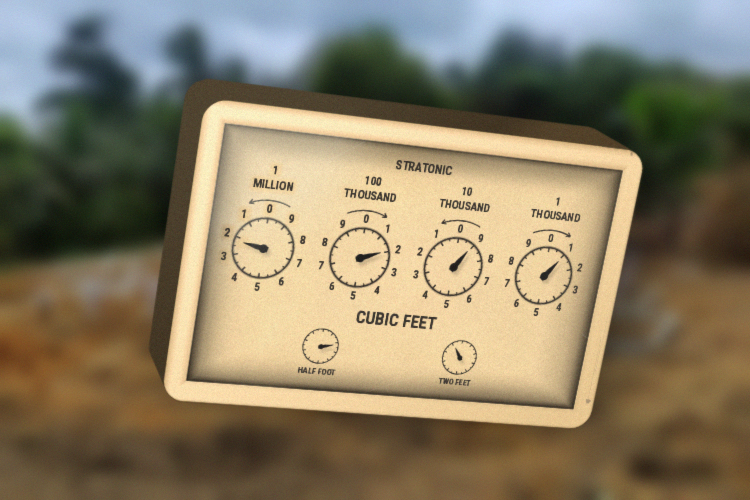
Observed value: 219100 ft³
